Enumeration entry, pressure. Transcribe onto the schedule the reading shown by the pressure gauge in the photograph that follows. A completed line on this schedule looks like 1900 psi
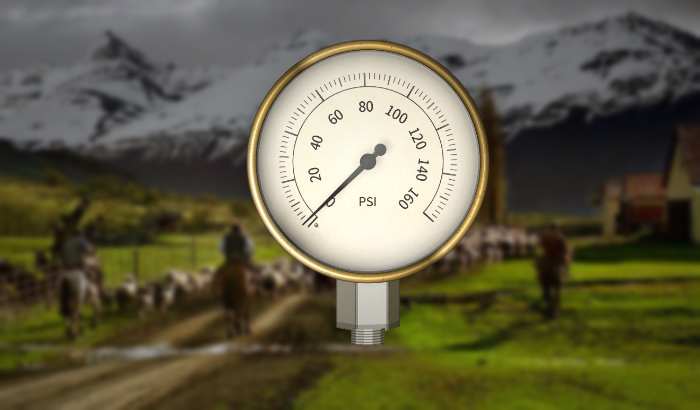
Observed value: 2 psi
